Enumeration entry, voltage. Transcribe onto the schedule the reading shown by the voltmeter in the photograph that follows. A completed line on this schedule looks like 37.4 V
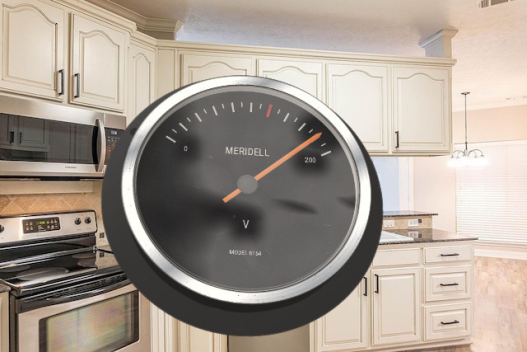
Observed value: 180 V
